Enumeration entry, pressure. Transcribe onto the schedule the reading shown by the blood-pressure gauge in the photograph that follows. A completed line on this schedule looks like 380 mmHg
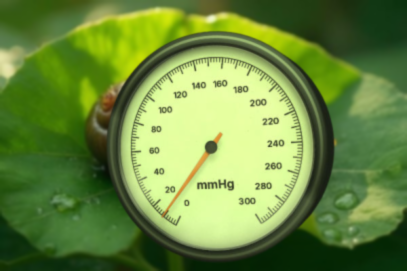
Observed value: 10 mmHg
